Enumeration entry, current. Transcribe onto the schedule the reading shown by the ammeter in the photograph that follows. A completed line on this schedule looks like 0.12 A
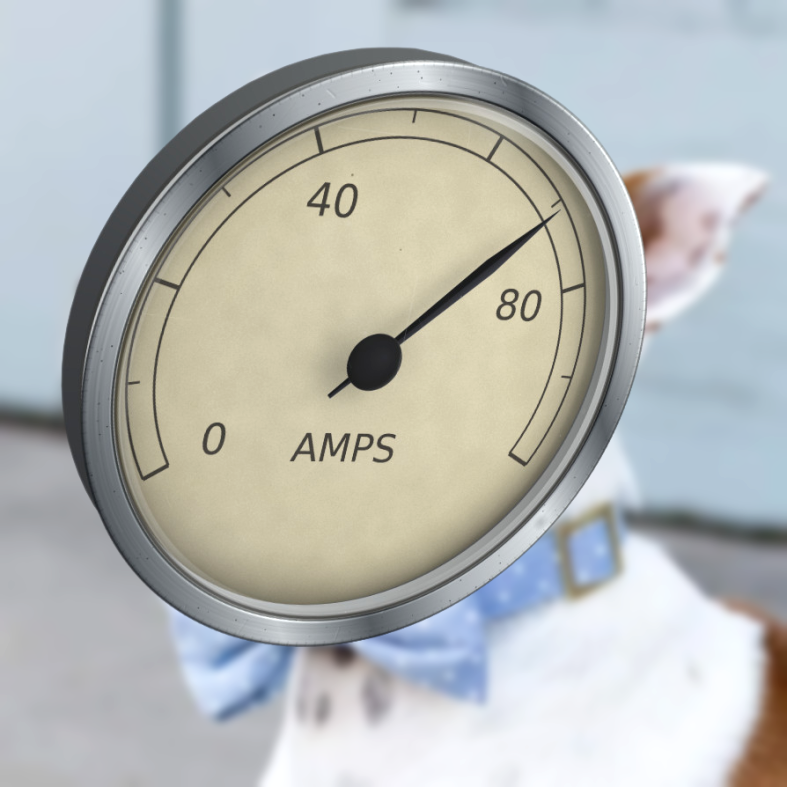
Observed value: 70 A
